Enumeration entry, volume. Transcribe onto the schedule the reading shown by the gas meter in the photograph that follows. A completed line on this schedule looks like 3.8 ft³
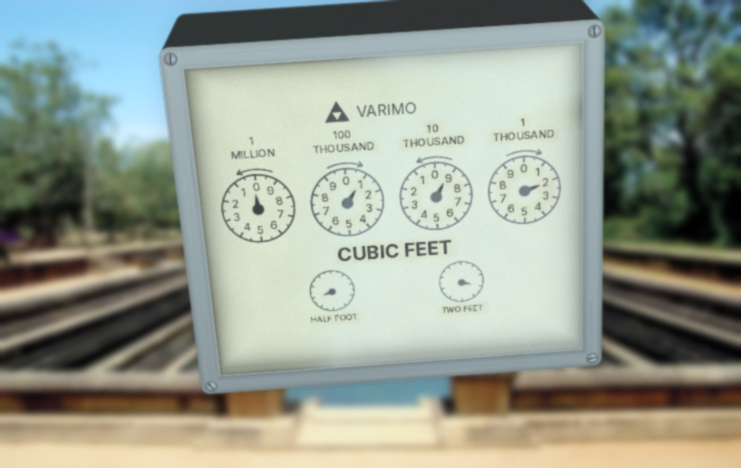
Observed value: 9200 ft³
